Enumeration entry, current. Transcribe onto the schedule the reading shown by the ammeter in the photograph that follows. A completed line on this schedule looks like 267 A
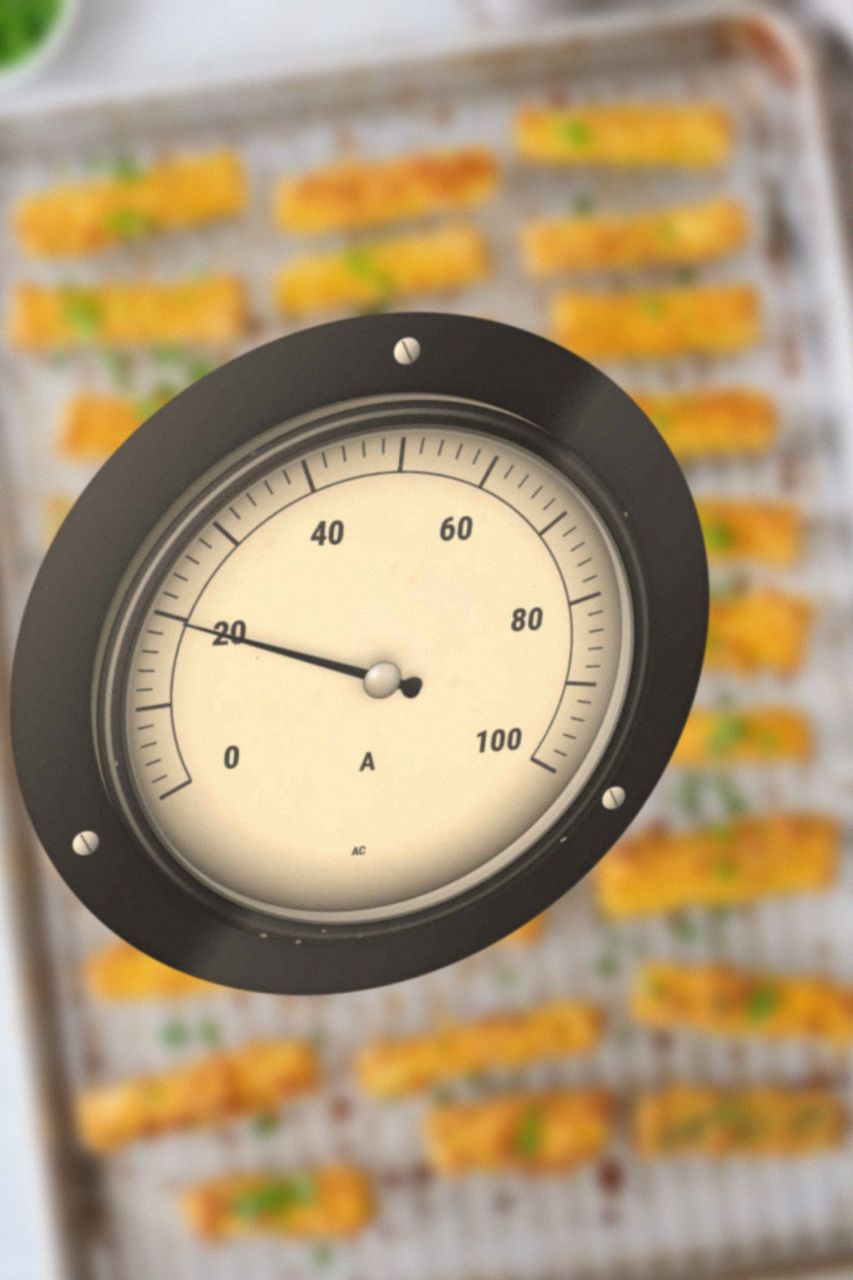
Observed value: 20 A
